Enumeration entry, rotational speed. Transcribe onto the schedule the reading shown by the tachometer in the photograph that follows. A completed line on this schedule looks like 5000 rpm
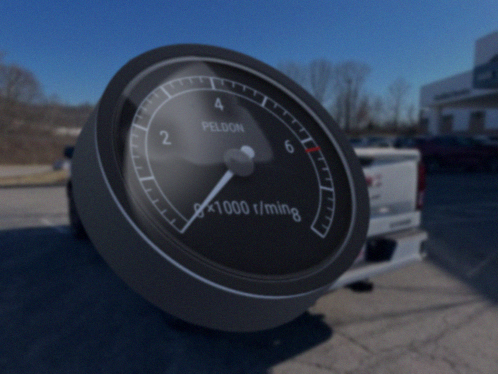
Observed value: 0 rpm
